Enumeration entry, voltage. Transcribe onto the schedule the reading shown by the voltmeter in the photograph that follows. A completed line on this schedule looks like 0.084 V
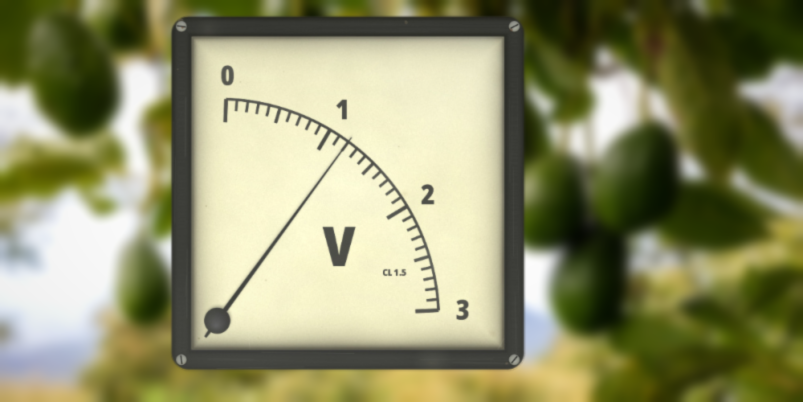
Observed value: 1.2 V
